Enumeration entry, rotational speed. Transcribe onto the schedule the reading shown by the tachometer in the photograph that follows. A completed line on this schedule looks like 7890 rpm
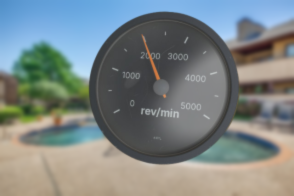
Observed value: 2000 rpm
